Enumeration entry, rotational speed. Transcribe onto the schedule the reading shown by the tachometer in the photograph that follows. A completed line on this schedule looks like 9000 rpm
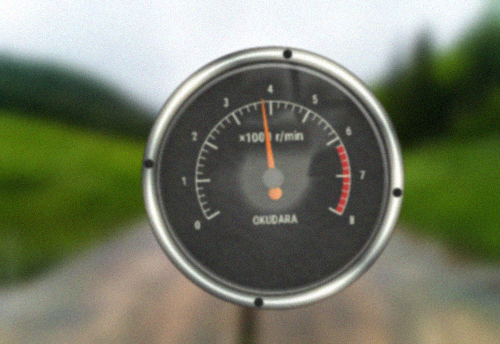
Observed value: 3800 rpm
